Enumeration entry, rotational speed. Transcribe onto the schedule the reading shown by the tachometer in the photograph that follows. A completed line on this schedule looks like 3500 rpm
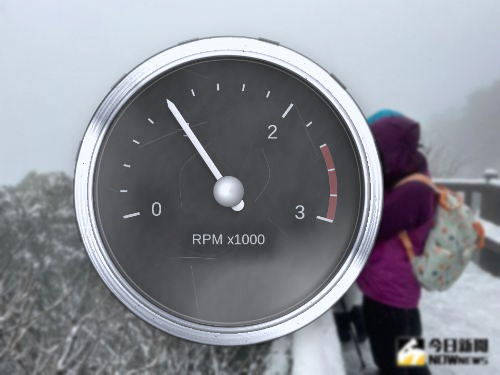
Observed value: 1000 rpm
